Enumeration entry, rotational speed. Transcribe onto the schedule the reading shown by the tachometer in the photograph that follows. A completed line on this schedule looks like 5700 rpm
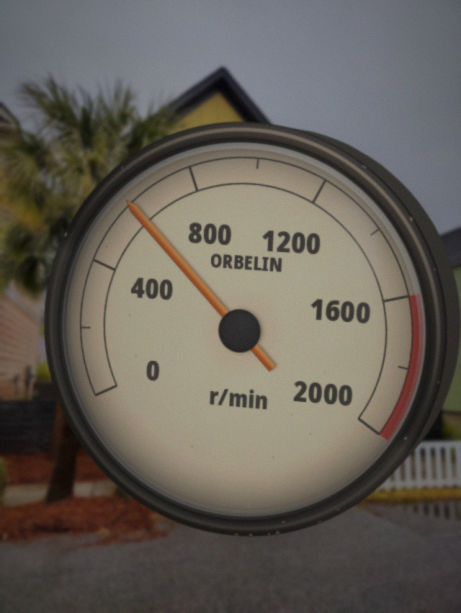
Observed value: 600 rpm
